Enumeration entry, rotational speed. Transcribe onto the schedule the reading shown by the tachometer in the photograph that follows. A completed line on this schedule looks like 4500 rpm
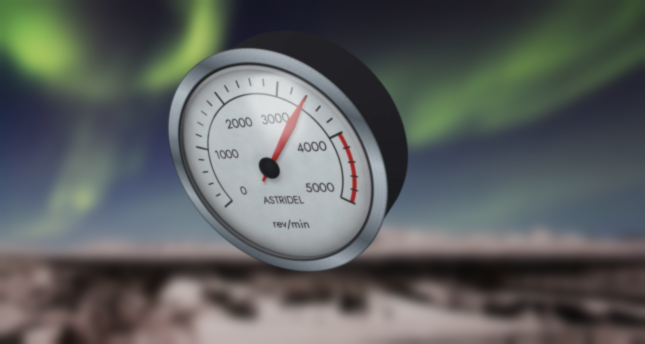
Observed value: 3400 rpm
